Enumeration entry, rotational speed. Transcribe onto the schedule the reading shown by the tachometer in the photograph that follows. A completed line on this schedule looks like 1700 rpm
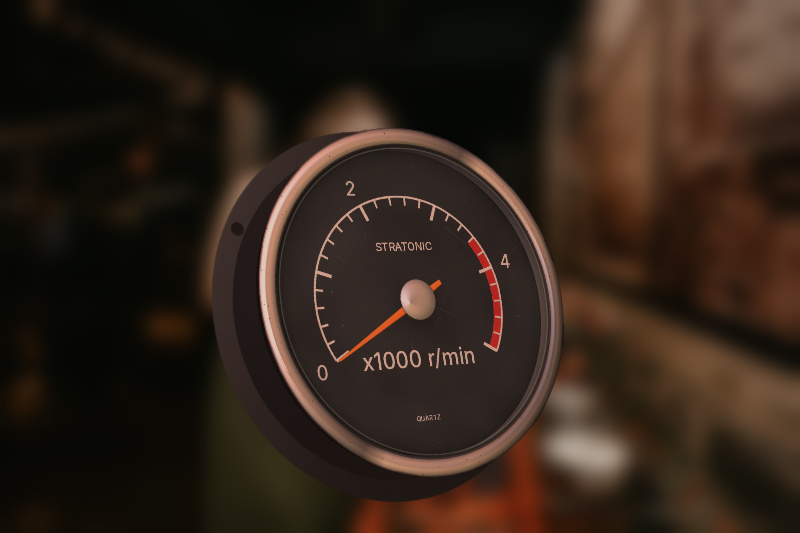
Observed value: 0 rpm
